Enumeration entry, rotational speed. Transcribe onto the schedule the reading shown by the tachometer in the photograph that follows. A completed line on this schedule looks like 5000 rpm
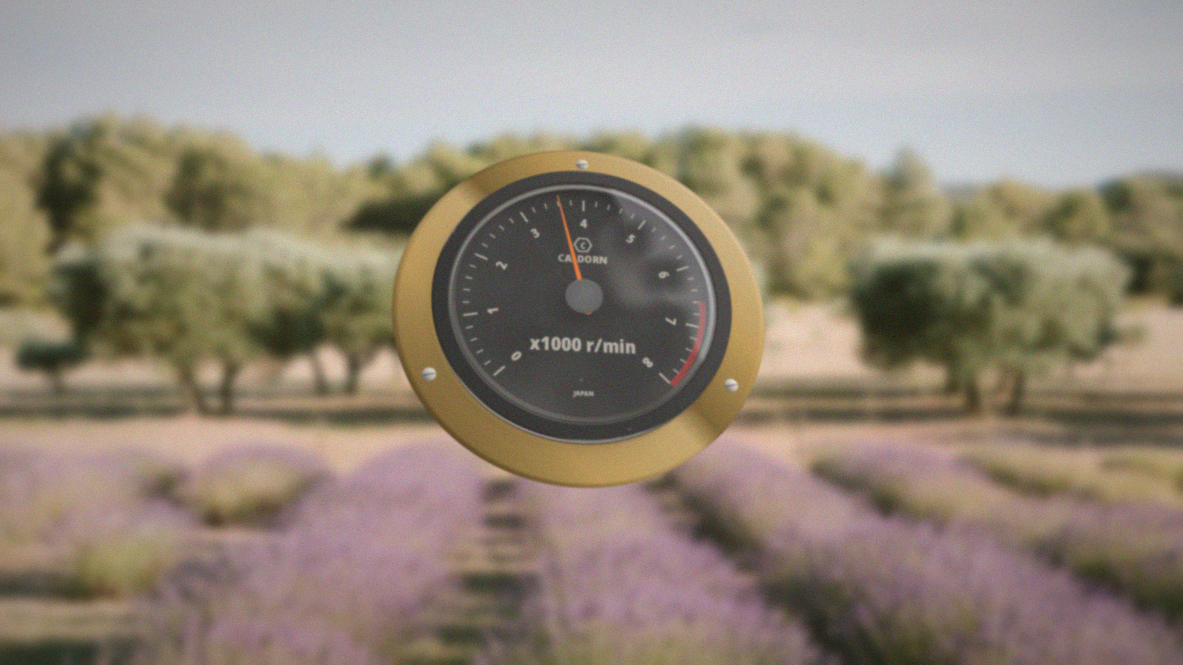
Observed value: 3600 rpm
